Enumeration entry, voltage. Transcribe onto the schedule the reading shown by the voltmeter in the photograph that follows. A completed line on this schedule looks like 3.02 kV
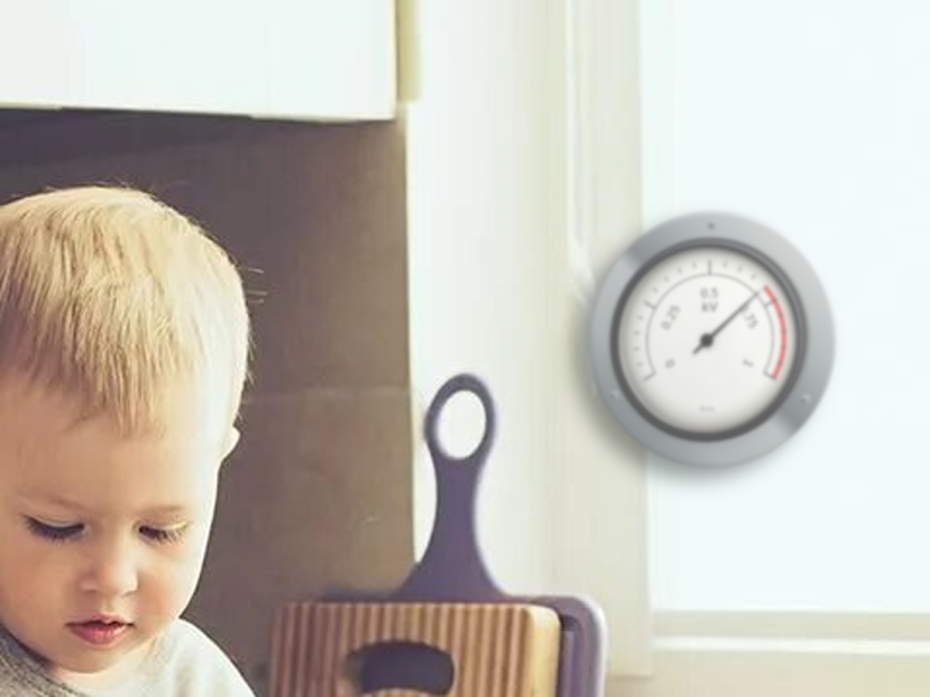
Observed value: 0.7 kV
